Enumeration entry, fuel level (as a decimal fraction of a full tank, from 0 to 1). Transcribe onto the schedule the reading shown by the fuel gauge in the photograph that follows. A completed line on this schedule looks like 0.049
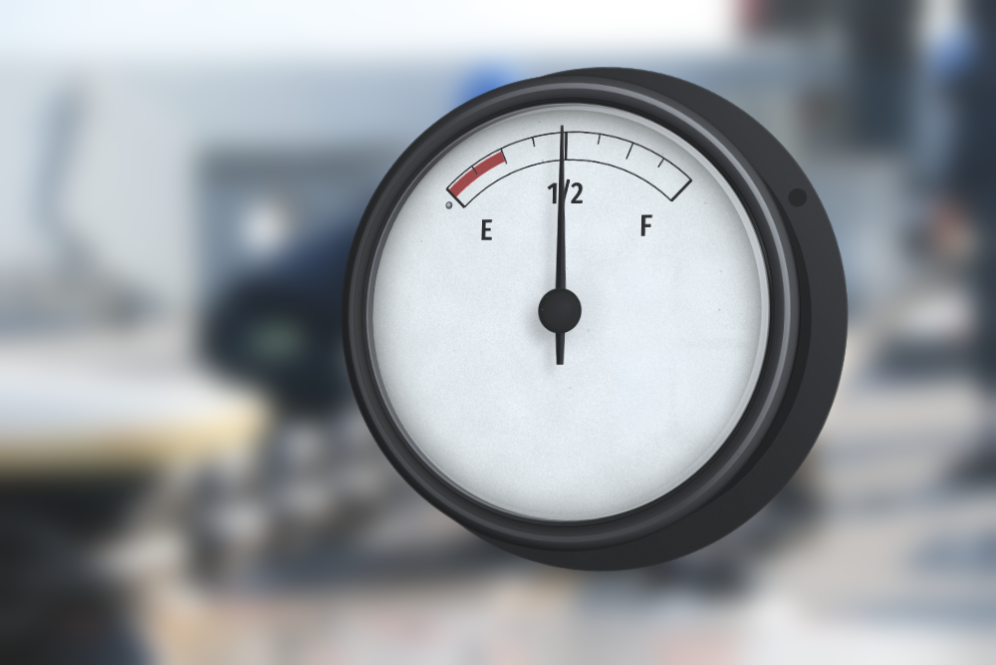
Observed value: 0.5
